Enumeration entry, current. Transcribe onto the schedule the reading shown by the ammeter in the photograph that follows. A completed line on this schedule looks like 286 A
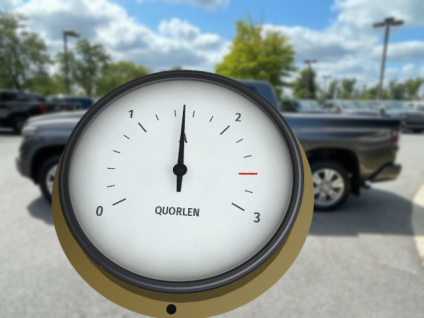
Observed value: 1.5 A
